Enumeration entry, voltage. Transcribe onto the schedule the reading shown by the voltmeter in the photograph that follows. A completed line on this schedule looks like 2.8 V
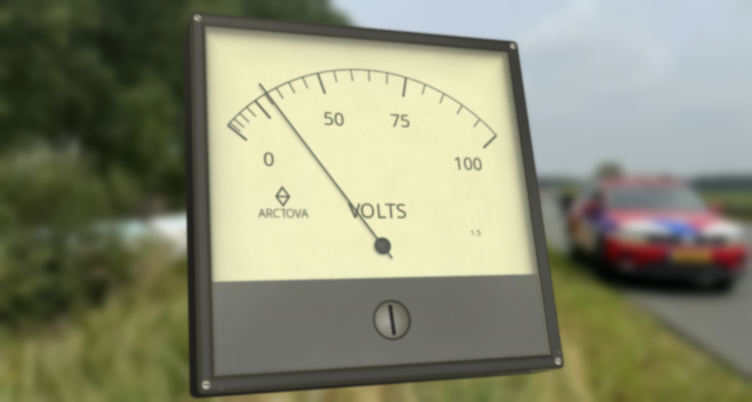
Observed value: 30 V
